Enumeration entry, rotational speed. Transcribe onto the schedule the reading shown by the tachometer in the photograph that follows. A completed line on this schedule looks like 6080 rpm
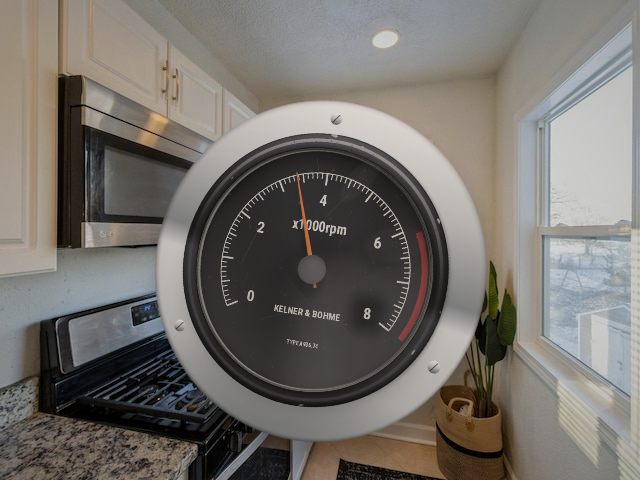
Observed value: 3400 rpm
